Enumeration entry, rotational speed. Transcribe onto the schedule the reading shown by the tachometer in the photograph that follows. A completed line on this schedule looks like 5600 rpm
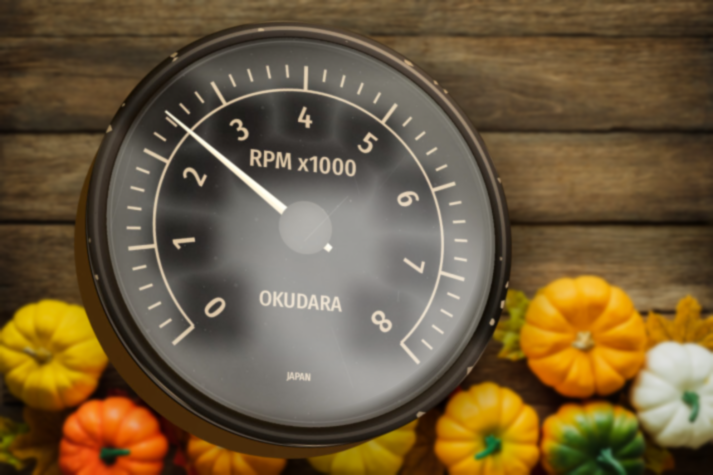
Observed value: 2400 rpm
